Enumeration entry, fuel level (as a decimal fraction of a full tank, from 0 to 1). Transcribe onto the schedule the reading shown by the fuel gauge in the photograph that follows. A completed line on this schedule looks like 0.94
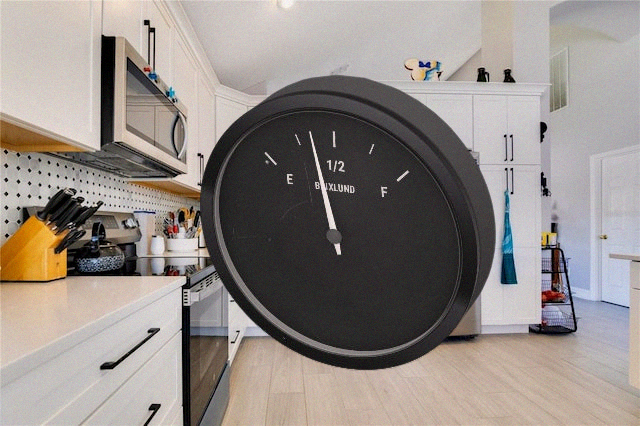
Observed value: 0.375
